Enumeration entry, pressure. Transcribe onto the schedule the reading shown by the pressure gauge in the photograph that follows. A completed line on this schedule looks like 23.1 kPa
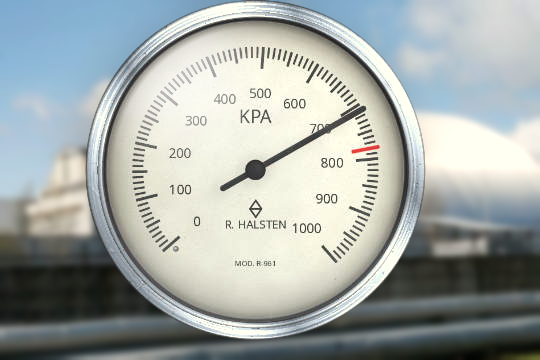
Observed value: 710 kPa
